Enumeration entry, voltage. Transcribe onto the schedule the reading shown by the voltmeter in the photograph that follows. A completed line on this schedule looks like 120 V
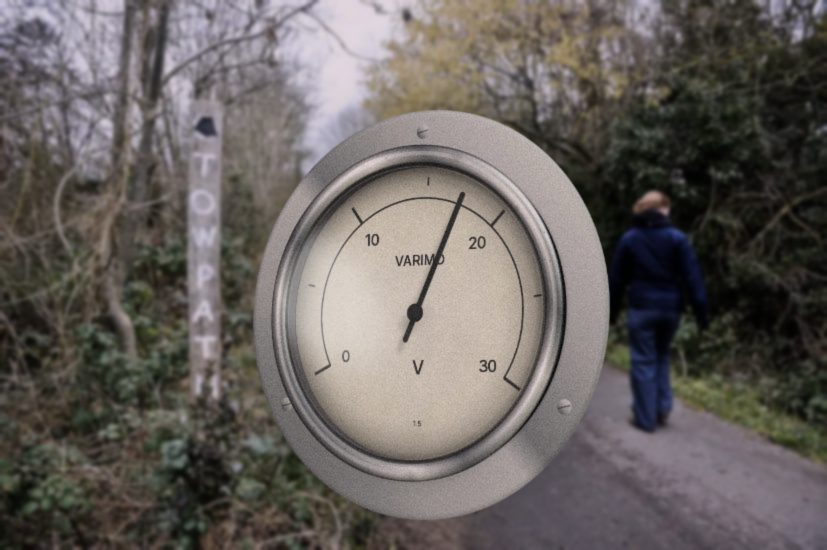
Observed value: 17.5 V
